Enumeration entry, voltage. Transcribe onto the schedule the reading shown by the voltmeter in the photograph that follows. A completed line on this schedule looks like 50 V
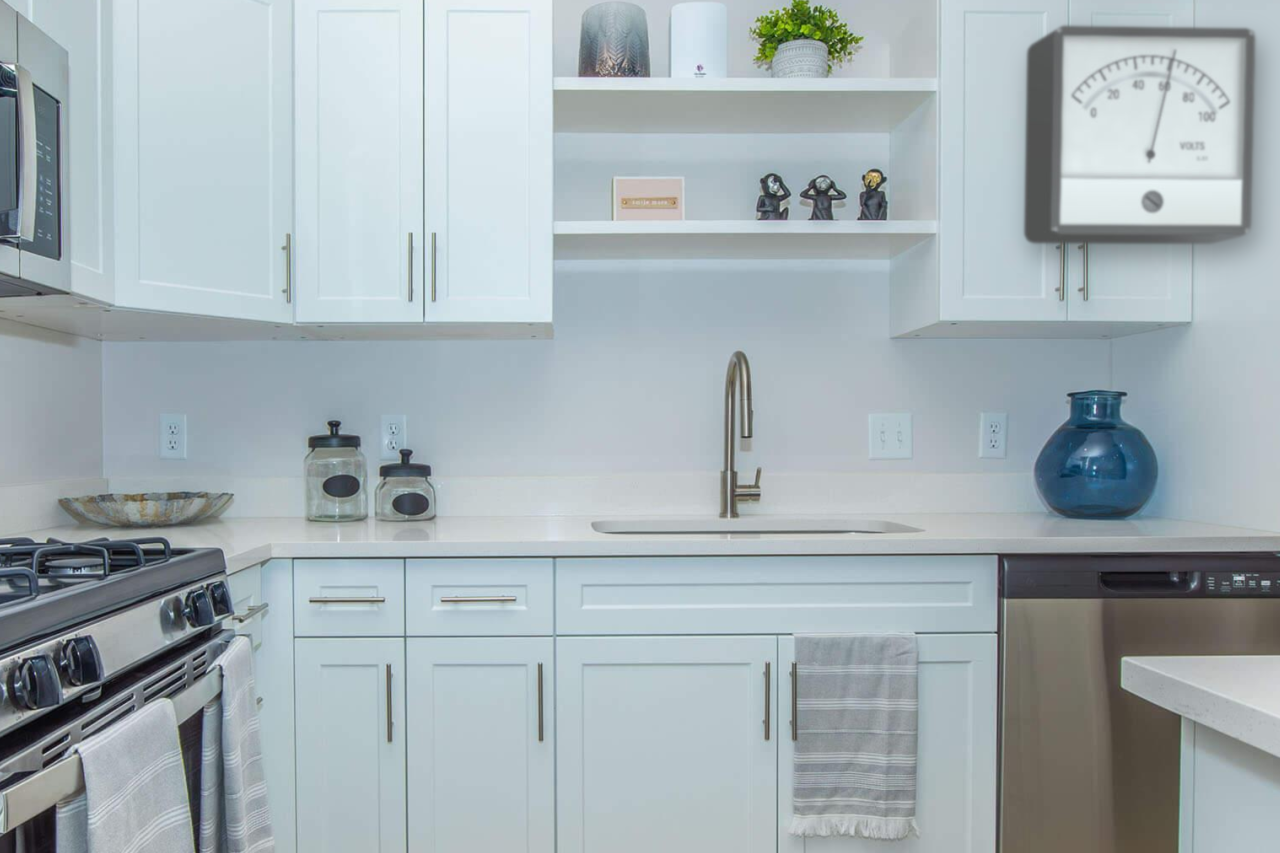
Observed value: 60 V
